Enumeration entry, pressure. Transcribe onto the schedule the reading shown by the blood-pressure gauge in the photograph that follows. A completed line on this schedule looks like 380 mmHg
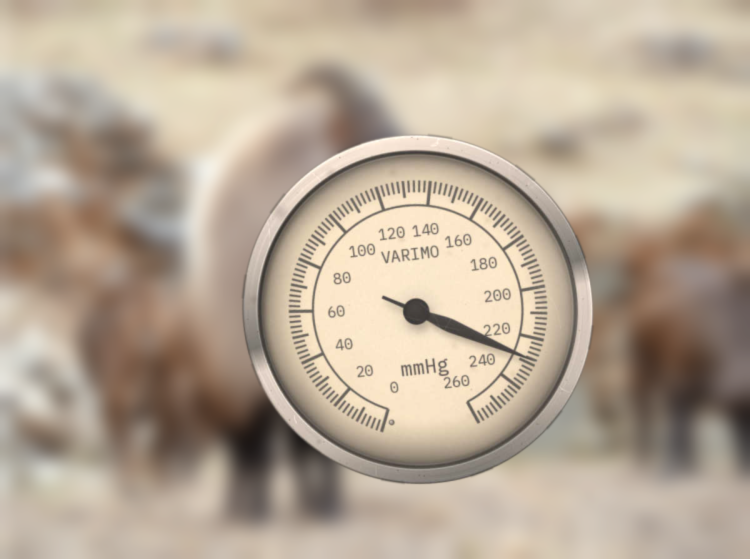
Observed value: 228 mmHg
